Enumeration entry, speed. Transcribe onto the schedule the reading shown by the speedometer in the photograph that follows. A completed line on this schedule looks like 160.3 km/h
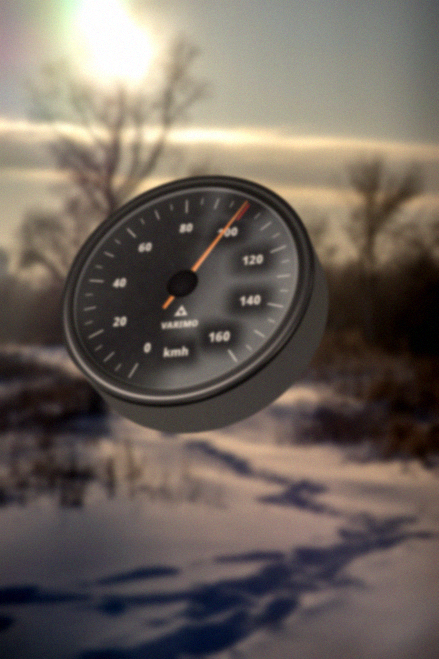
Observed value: 100 km/h
